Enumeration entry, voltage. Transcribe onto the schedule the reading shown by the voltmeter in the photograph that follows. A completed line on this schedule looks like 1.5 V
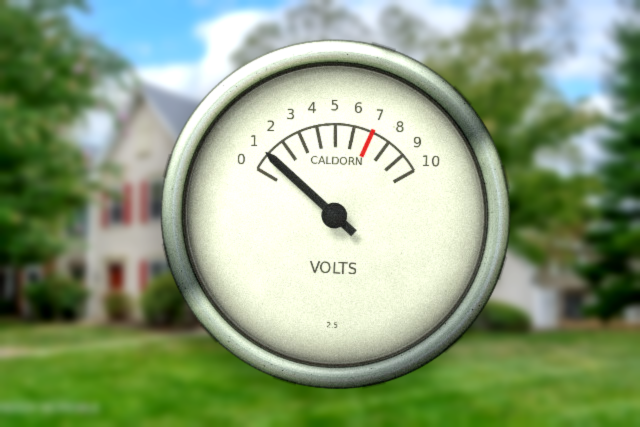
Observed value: 1 V
